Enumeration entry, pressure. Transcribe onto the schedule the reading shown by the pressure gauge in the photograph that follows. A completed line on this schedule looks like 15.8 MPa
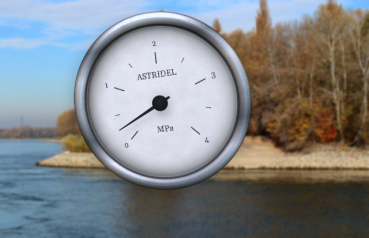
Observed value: 0.25 MPa
